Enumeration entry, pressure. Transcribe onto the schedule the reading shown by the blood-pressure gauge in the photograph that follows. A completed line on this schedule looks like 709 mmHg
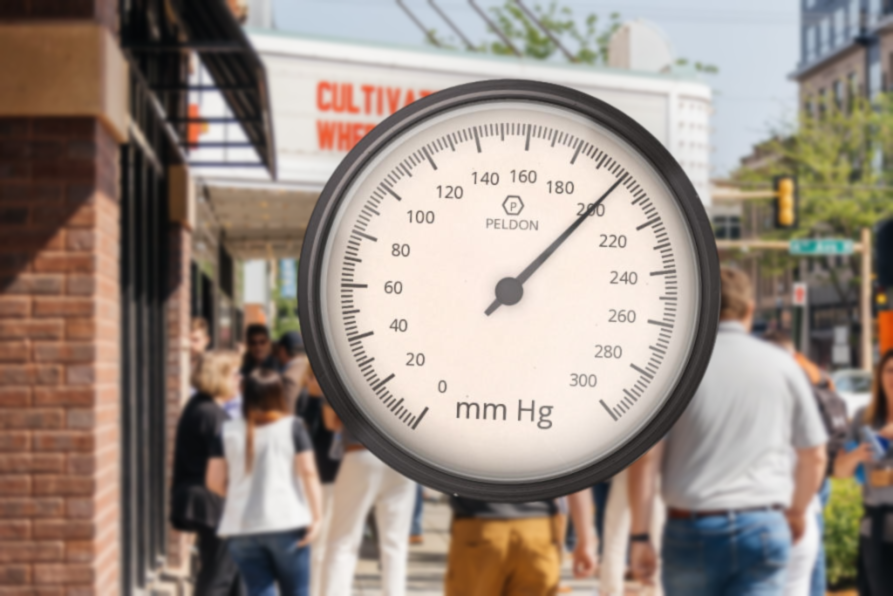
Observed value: 200 mmHg
